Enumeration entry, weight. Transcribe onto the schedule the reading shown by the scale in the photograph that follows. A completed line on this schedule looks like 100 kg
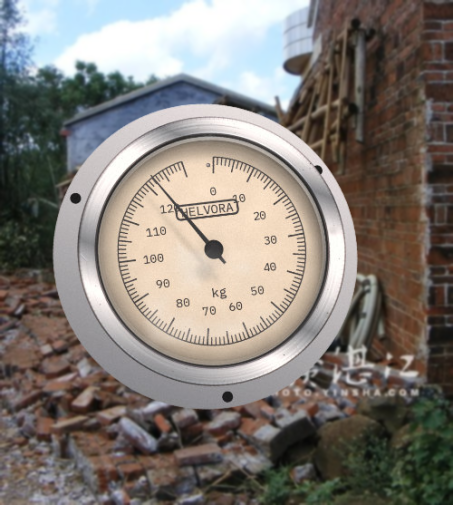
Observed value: 122 kg
